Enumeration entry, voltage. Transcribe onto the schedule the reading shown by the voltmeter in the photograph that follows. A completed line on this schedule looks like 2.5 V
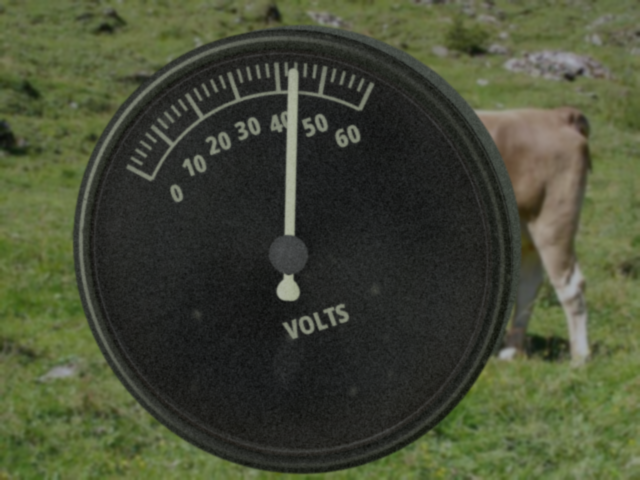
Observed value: 44 V
